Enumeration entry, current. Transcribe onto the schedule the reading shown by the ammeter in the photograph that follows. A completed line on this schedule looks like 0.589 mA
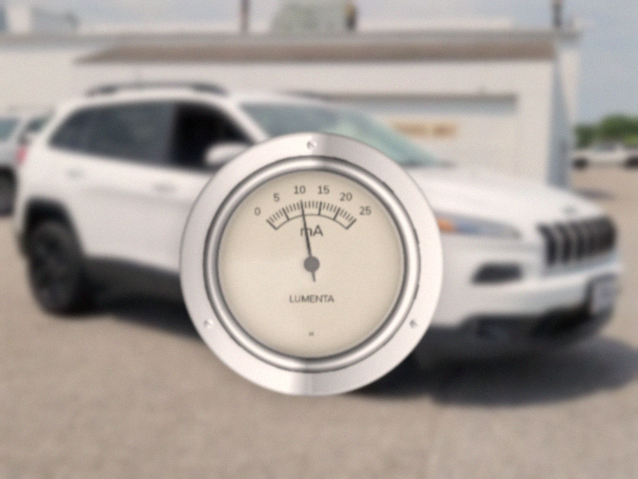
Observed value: 10 mA
